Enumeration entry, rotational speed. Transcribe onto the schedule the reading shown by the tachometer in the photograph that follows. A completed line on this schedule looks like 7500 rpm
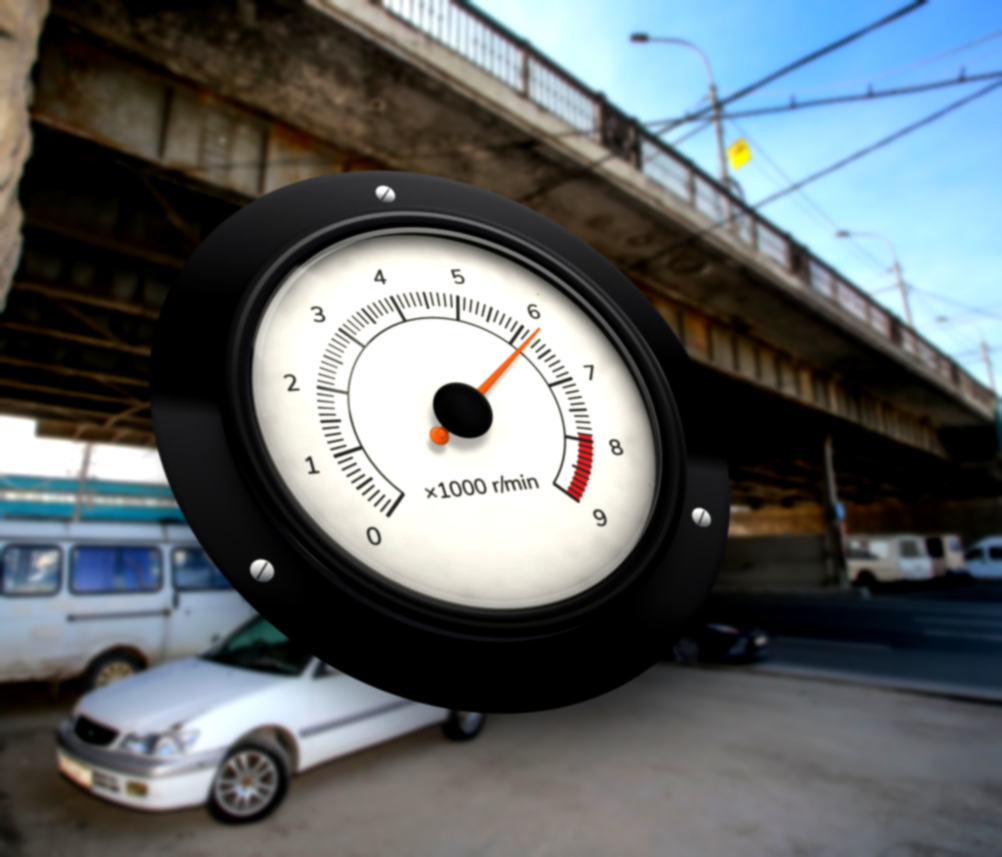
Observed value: 6200 rpm
